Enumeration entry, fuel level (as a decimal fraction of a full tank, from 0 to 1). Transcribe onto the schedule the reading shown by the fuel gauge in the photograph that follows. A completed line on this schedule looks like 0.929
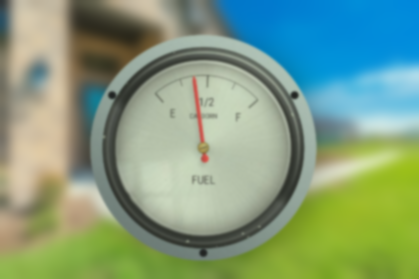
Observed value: 0.375
